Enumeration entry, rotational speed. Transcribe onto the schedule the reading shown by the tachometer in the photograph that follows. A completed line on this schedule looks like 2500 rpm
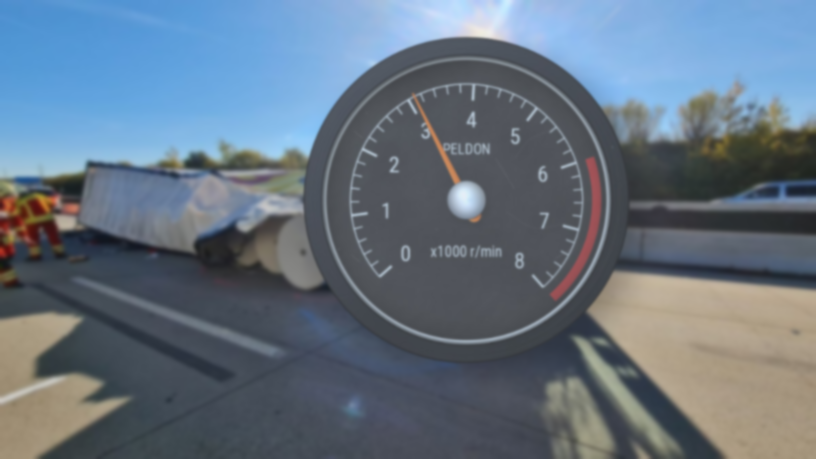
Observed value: 3100 rpm
